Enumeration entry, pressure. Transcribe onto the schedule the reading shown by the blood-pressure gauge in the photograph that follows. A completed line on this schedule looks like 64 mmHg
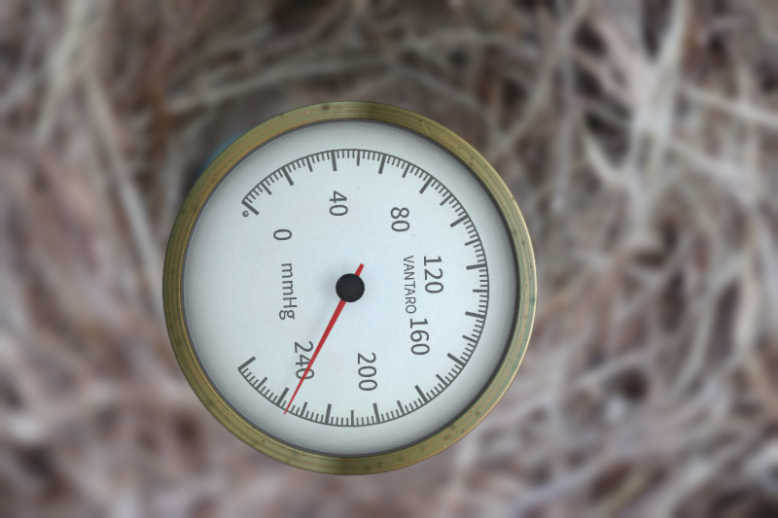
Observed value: 236 mmHg
